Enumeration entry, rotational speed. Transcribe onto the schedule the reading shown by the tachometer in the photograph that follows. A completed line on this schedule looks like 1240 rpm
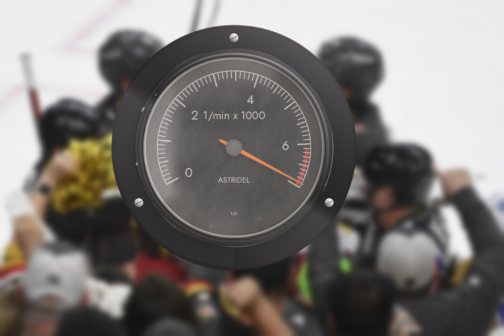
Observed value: 6900 rpm
